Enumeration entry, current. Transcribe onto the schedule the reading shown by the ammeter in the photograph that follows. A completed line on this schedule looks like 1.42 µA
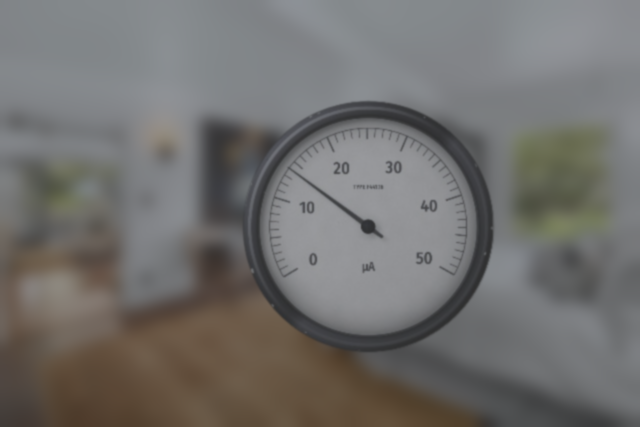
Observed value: 14 µA
